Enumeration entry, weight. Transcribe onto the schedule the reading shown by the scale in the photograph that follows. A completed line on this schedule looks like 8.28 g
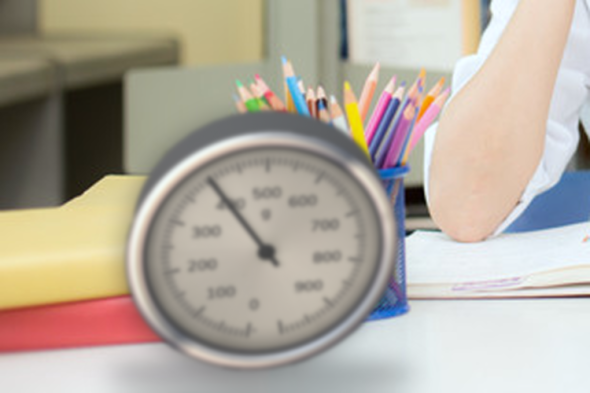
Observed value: 400 g
